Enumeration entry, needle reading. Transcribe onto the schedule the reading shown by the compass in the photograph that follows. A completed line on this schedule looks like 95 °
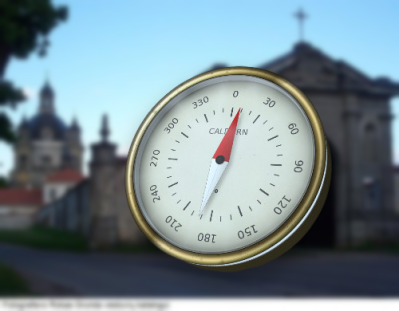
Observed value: 10 °
